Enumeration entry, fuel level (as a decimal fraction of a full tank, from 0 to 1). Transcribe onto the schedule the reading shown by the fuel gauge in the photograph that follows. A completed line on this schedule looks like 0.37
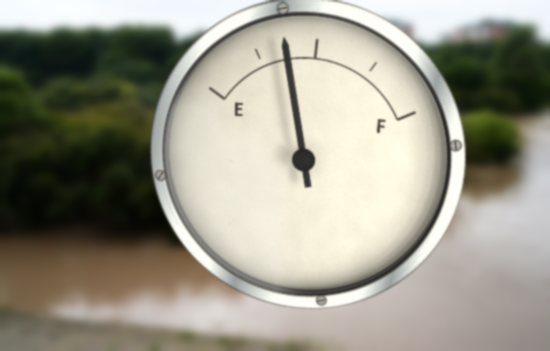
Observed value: 0.375
